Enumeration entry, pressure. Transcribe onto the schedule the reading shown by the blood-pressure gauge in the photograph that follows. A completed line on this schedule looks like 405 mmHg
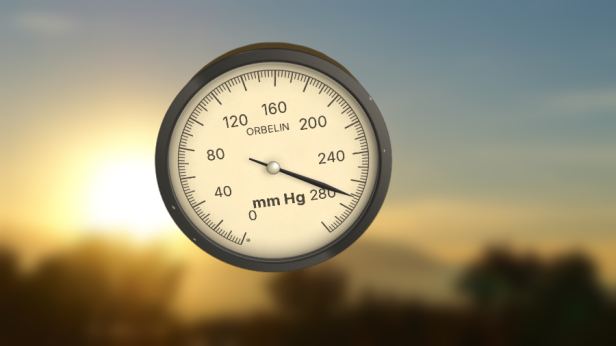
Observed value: 270 mmHg
